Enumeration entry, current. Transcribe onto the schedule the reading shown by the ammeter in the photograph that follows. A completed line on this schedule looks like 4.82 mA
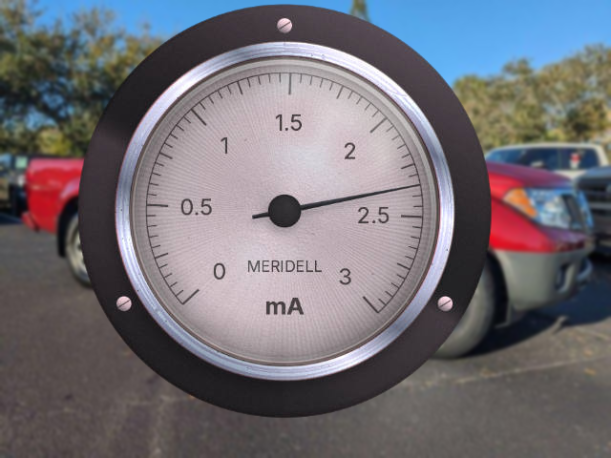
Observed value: 2.35 mA
